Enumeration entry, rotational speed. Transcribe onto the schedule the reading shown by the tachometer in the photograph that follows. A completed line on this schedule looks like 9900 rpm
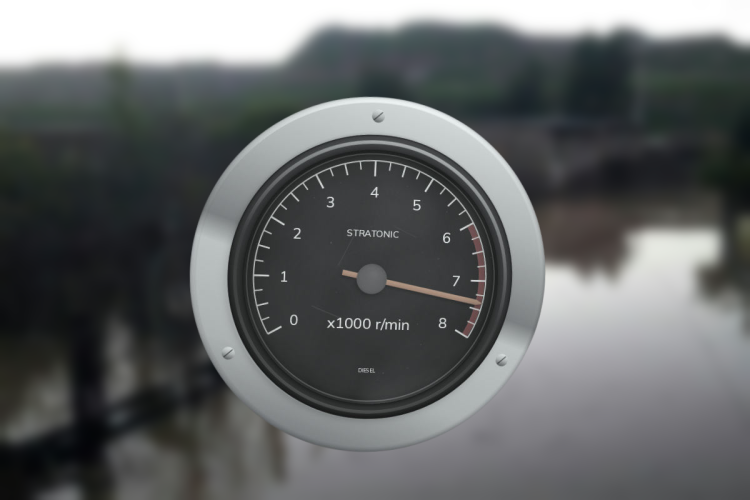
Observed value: 7375 rpm
